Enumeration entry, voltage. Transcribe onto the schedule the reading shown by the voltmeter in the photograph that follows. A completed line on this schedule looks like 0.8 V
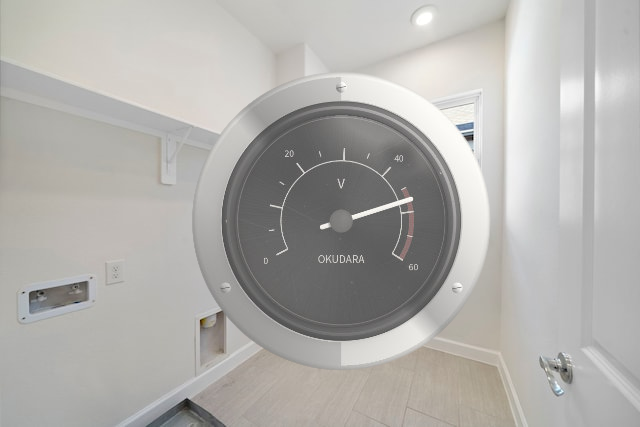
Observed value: 47.5 V
